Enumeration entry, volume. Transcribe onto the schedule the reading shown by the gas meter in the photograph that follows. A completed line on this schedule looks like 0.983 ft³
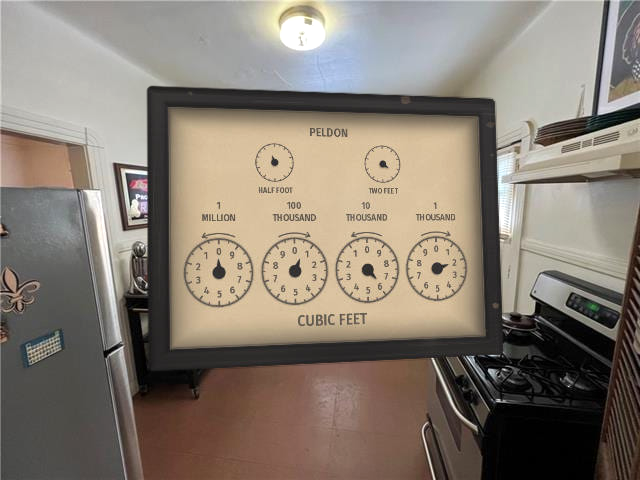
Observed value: 6200 ft³
